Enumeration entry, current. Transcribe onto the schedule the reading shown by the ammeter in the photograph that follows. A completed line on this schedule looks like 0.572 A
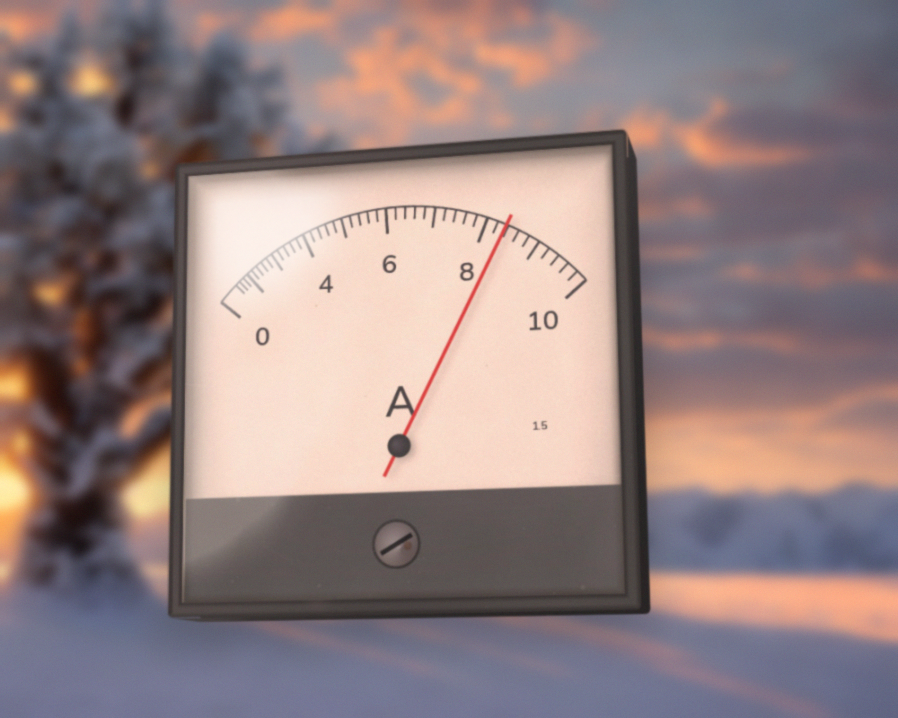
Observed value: 8.4 A
